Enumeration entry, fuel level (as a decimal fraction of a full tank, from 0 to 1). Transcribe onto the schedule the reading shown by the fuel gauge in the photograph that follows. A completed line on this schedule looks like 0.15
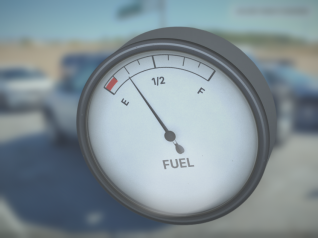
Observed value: 0.25
